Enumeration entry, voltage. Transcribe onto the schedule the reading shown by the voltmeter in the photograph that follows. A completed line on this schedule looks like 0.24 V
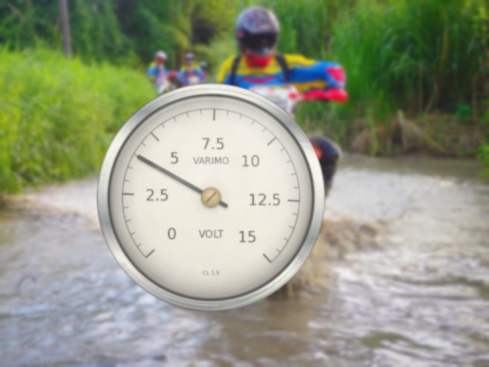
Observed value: 4 V
